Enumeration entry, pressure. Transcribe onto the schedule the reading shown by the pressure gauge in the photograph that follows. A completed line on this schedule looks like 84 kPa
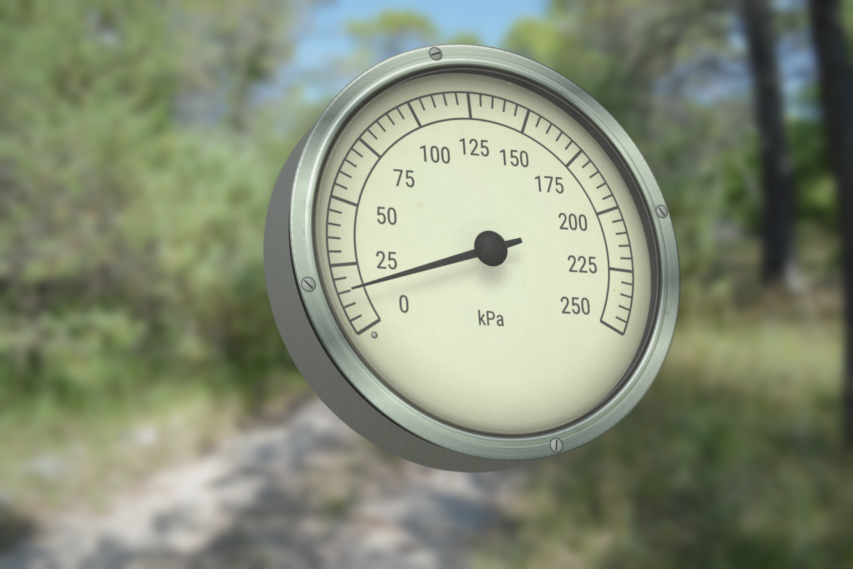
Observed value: 15 kPa
